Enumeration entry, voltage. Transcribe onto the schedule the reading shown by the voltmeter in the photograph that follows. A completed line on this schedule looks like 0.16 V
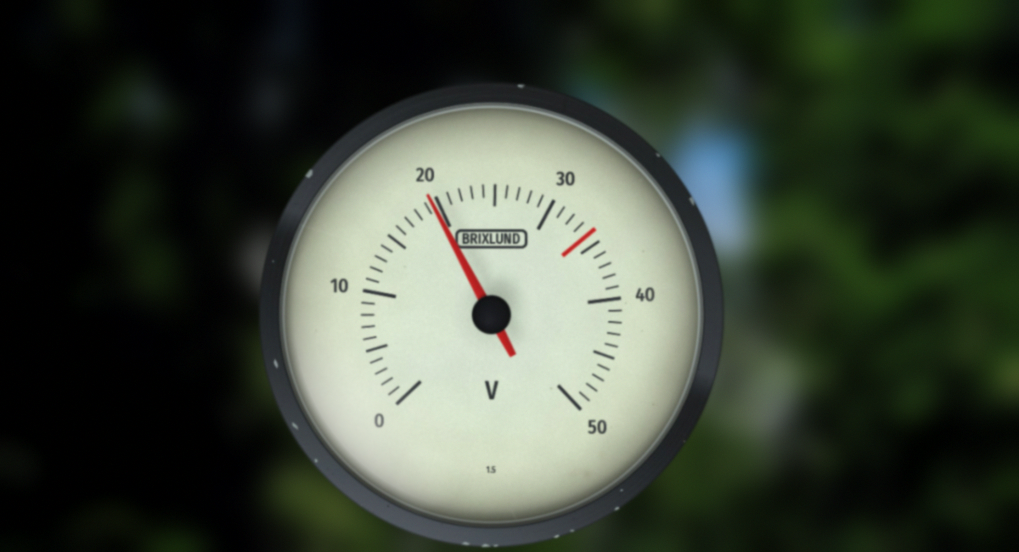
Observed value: 19.5 V
